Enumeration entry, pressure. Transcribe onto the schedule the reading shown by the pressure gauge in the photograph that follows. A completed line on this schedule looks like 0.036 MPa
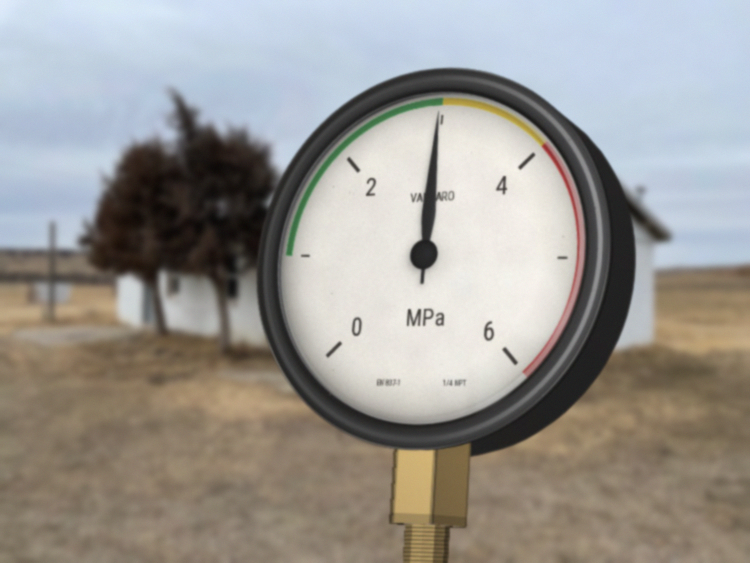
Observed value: 3 MPa
